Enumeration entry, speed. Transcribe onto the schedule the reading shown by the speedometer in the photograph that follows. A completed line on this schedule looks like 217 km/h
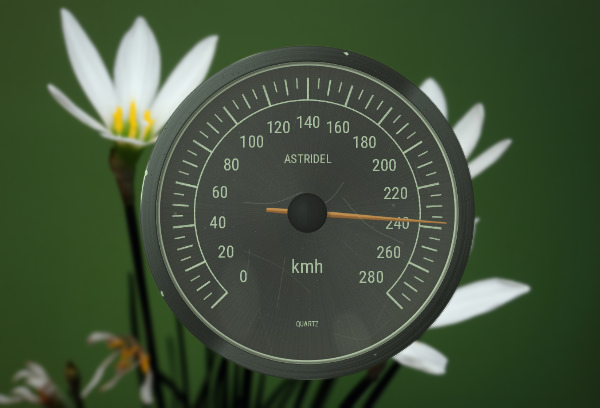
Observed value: 237.5 km/h
